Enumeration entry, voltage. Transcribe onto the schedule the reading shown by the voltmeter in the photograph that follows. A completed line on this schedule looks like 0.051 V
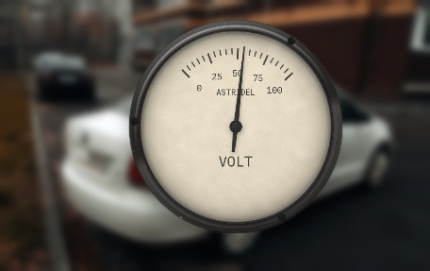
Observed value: 55 V
